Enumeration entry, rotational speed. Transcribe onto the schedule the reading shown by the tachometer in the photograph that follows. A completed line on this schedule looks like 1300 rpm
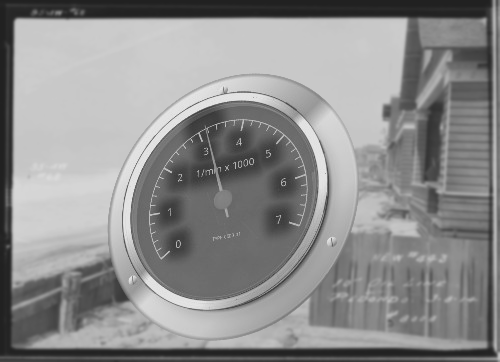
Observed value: 3200 rpm
